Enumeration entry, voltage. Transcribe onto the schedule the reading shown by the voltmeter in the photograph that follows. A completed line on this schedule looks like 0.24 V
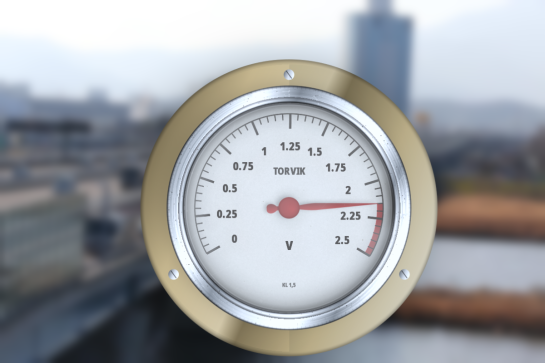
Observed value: 2.15 V
